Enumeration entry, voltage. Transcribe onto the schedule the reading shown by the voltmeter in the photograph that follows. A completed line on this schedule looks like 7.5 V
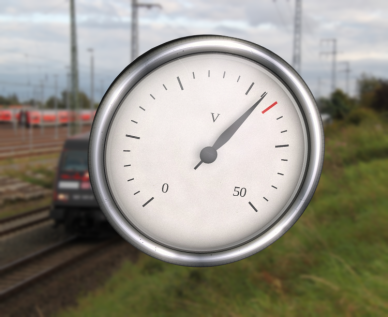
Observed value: 32 V
